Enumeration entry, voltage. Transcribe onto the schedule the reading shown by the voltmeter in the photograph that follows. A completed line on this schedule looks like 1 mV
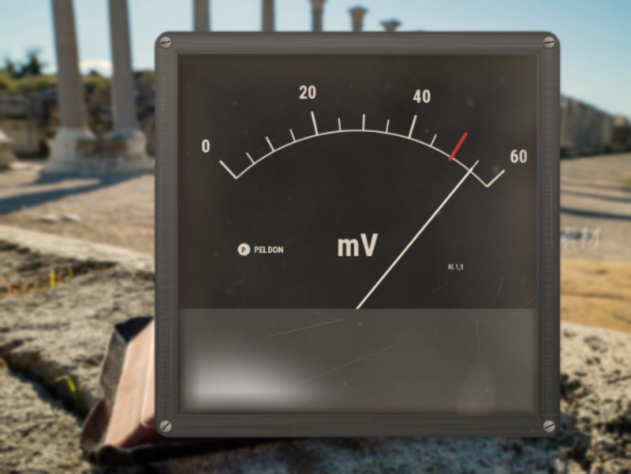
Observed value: 55 mV
